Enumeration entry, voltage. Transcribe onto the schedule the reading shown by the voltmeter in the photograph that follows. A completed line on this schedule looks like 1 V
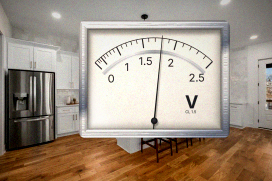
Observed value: 1.8 V
